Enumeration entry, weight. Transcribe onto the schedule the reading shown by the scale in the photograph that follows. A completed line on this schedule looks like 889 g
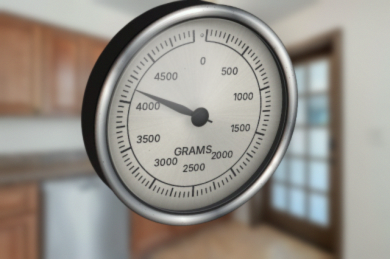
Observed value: 4150 g
